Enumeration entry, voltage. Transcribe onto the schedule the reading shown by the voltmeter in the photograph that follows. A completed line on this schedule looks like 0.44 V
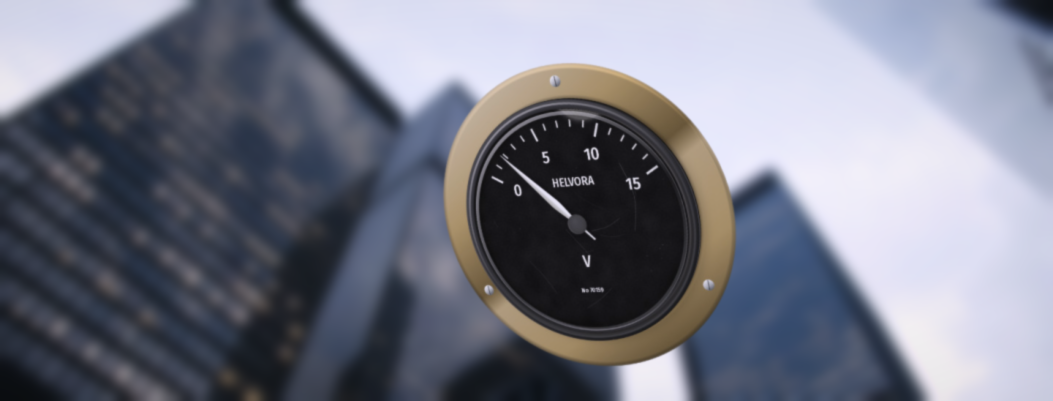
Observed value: 2 V
